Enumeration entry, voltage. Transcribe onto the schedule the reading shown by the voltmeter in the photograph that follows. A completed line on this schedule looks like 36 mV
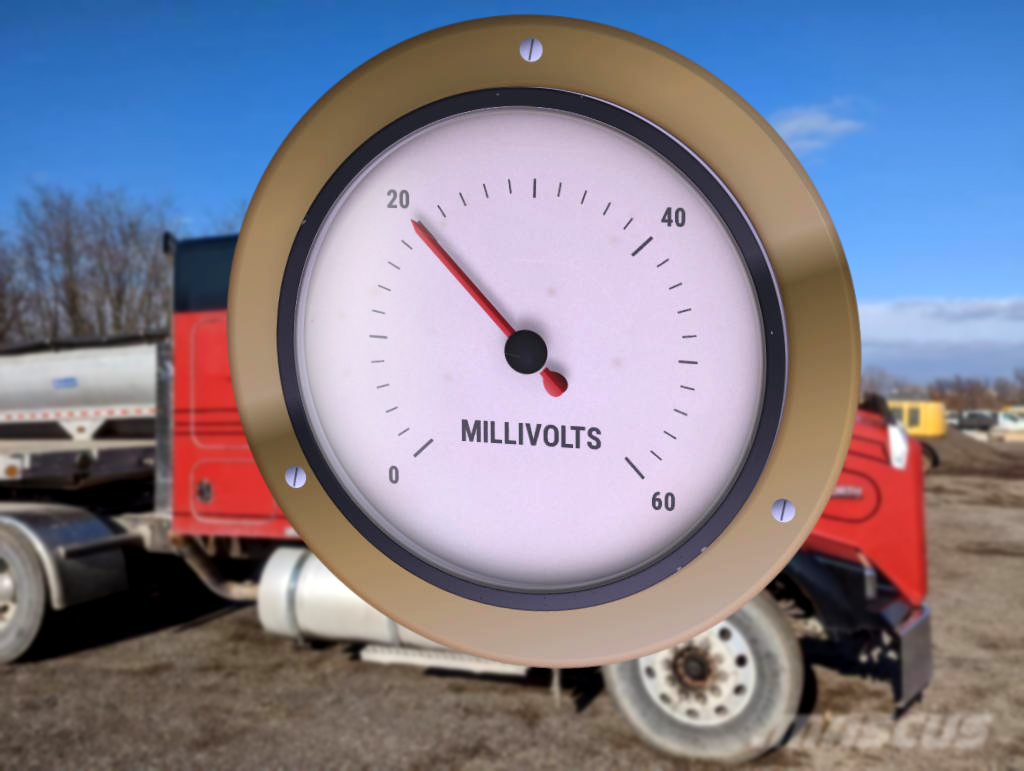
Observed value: 20 mV
